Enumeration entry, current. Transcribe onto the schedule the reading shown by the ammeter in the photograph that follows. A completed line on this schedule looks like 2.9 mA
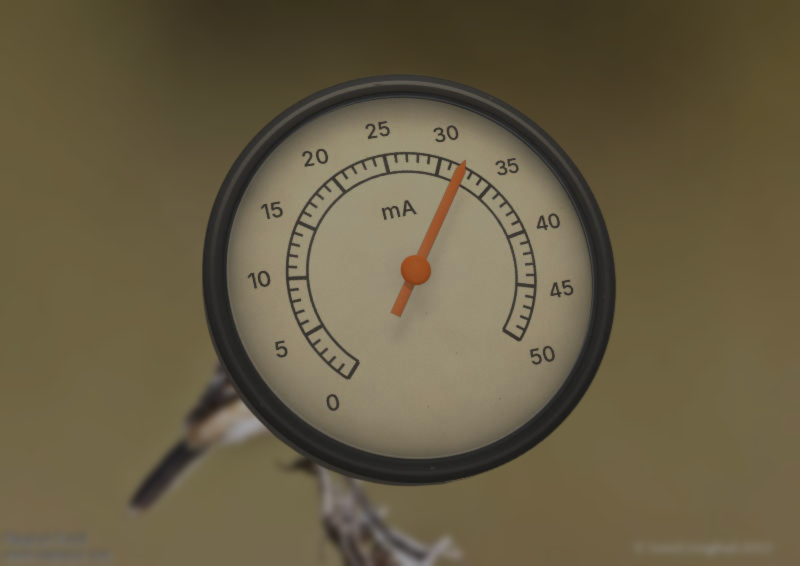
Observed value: 32 mA
